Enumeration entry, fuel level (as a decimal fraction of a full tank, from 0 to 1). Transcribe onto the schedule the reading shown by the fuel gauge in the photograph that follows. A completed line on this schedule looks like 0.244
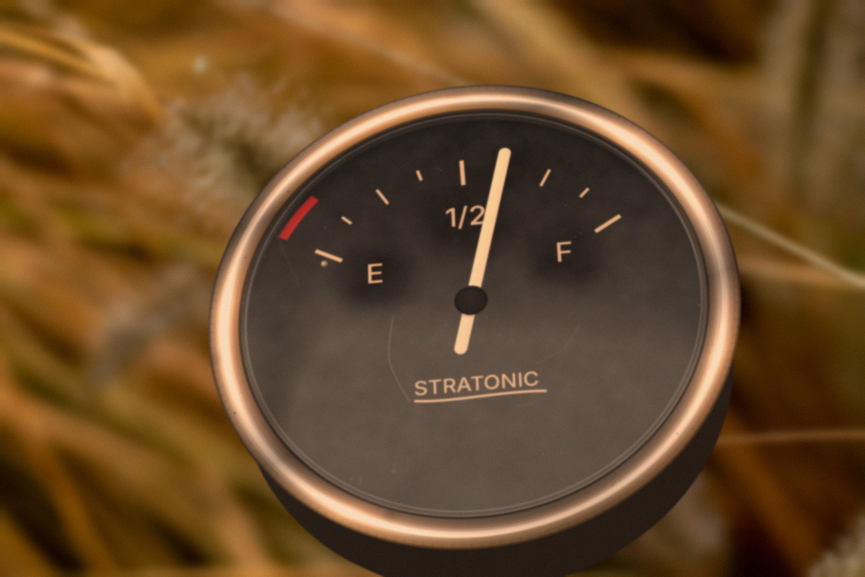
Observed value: 0.625
